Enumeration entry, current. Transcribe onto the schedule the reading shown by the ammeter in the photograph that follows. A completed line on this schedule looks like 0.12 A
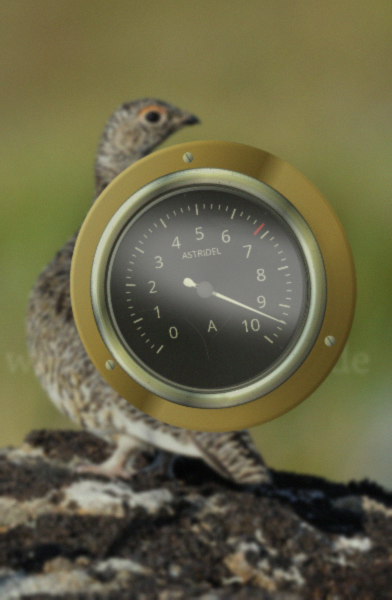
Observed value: 9.4 A
